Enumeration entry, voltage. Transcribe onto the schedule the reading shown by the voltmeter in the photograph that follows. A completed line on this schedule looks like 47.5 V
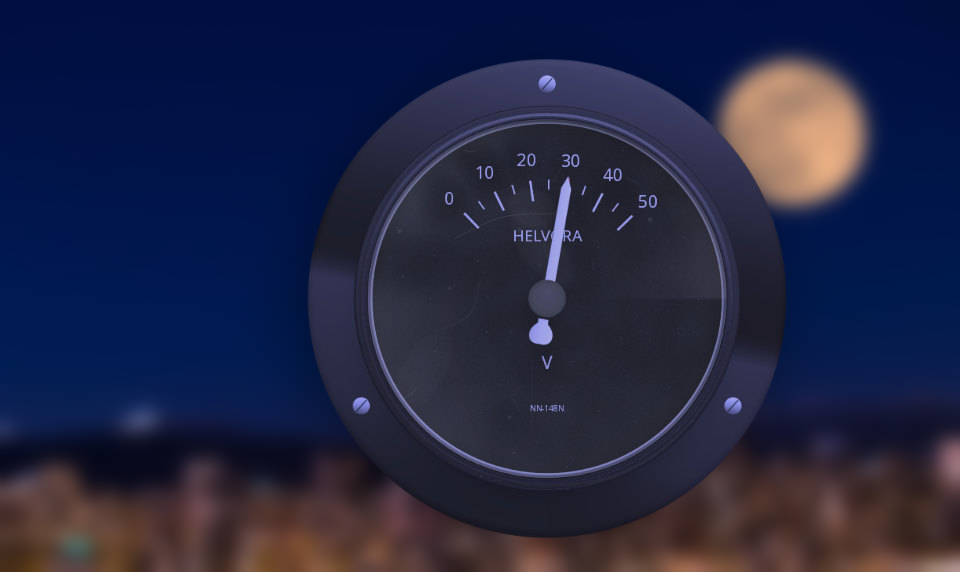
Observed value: 30 V
